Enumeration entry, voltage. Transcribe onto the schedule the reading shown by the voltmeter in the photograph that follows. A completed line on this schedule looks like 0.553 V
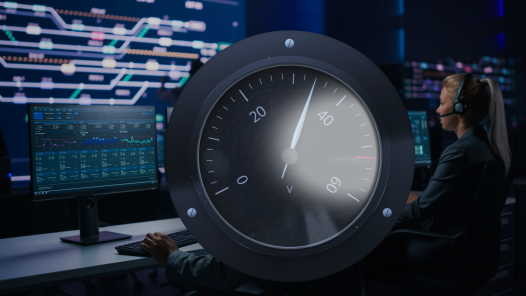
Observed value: 34 V
